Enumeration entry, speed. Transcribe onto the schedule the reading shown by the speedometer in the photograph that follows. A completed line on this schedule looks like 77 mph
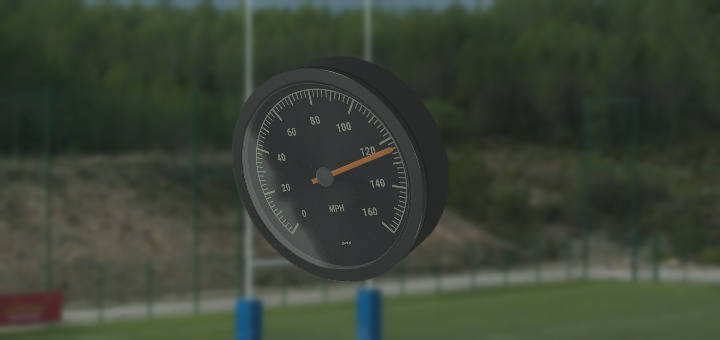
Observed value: 124 mph
